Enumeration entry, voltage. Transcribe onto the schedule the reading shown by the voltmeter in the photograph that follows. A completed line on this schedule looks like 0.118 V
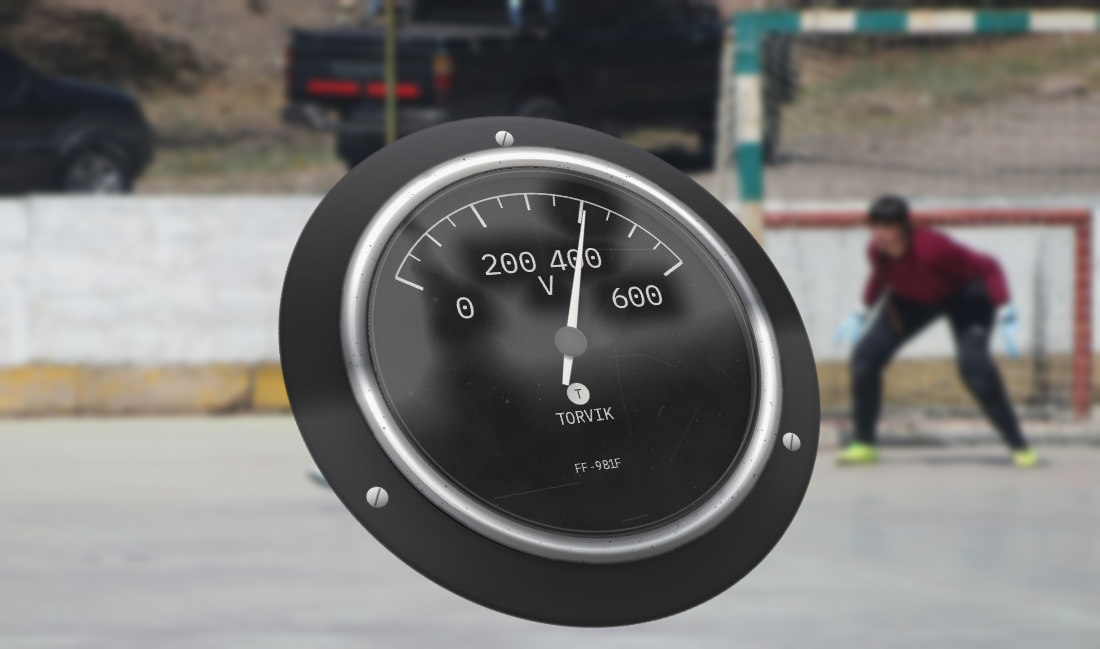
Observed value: 400 V
